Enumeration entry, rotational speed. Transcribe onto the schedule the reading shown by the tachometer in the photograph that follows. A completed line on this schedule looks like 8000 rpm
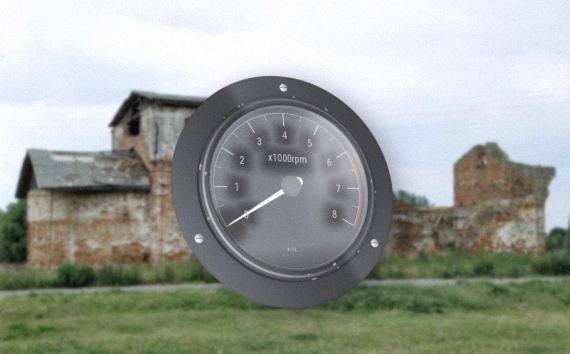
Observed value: 0 rpm
